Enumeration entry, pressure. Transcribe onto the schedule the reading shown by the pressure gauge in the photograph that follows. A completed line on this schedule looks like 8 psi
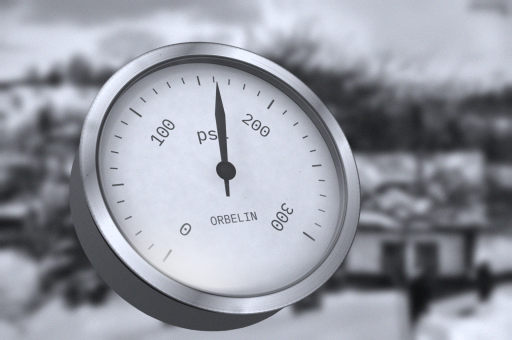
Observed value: 160 psi
